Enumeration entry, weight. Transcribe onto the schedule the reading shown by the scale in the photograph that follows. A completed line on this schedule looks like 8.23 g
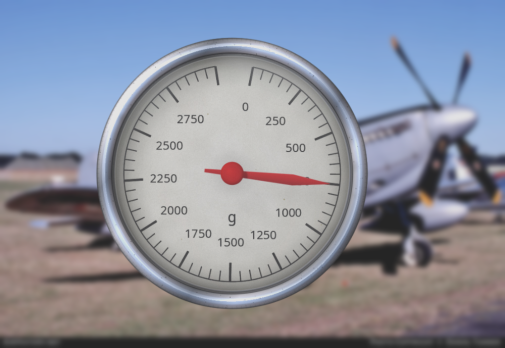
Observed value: 750 g
